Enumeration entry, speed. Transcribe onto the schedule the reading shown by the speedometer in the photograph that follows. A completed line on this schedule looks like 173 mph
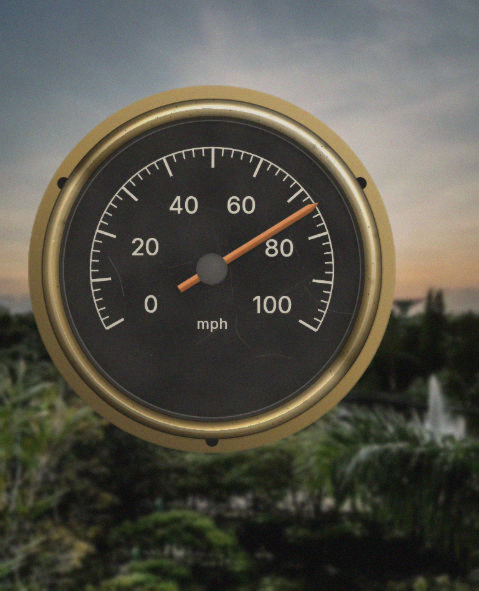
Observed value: 74 mph
